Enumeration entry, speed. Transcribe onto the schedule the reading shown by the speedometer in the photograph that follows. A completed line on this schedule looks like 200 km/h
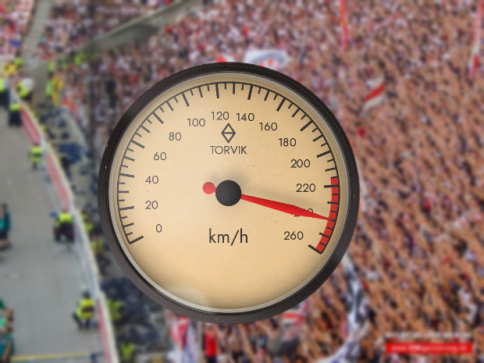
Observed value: 240 km/h
